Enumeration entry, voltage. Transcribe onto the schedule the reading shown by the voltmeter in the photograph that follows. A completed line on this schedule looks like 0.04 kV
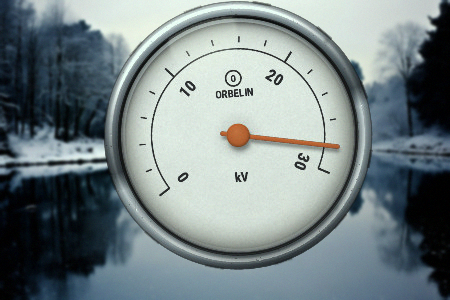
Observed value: 28 kV
